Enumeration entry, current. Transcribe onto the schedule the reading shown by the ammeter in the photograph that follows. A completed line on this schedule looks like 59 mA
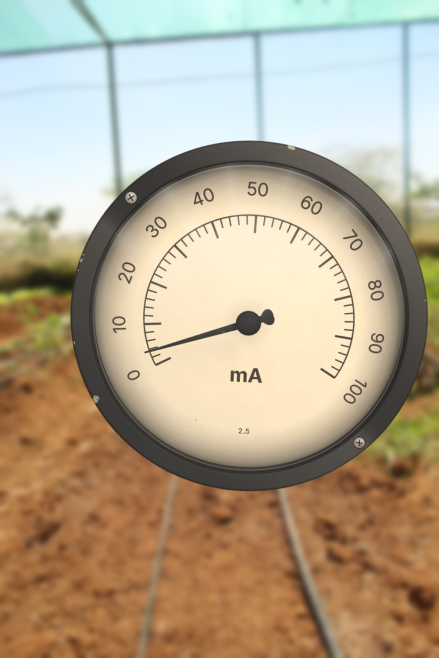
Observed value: 4 mA
